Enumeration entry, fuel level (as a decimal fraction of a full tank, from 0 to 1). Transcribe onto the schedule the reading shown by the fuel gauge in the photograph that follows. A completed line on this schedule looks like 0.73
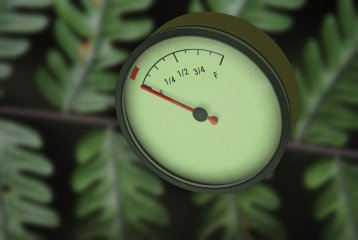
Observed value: 0
